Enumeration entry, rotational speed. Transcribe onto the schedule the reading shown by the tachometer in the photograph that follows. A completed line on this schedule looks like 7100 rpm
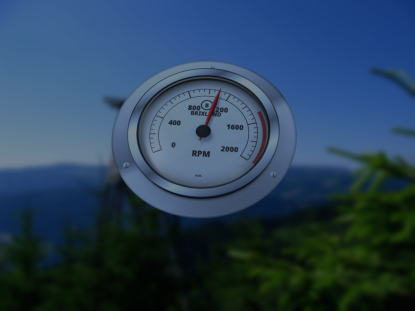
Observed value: 1100 rpm
